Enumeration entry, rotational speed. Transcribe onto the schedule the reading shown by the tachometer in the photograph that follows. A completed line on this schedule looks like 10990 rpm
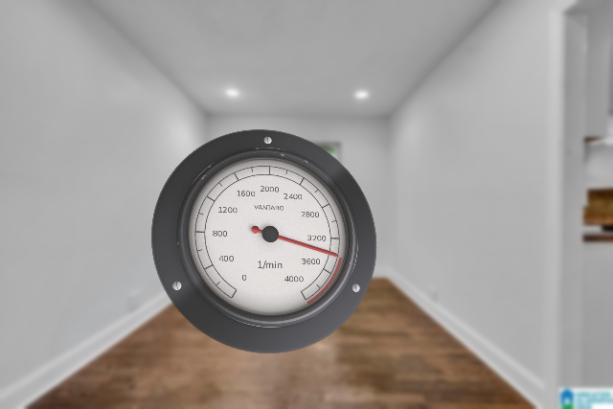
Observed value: 3400 rpm
